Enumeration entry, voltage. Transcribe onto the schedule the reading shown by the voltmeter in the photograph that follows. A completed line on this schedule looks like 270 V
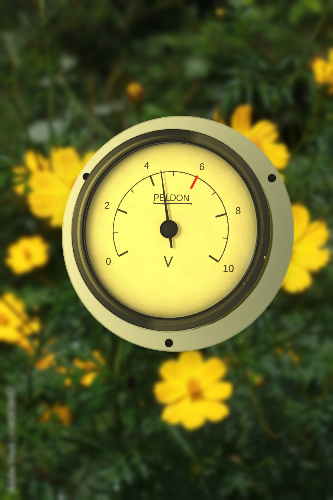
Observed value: 4.5 V
